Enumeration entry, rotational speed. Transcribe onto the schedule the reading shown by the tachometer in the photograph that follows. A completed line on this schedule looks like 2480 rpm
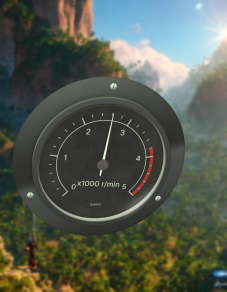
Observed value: 2600 rpm
